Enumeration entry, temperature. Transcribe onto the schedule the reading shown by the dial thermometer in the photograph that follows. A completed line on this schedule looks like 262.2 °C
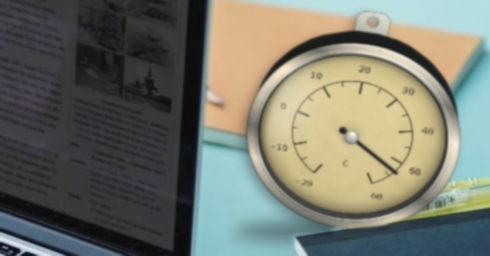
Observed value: 52.5 °C
